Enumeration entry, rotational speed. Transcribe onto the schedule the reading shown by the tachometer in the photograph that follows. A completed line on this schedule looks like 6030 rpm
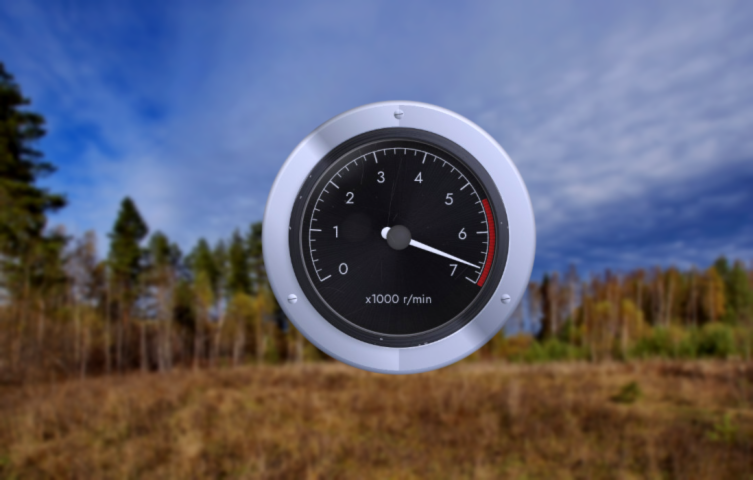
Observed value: 6700 rpm
